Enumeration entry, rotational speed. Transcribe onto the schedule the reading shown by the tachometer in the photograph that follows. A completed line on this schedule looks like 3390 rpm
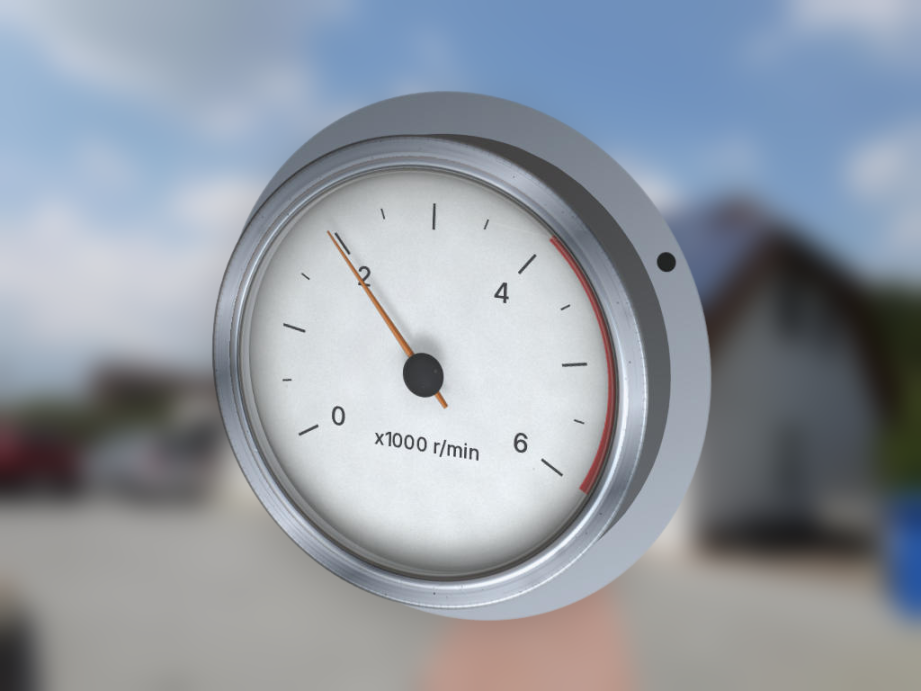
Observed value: 2000 rpm
